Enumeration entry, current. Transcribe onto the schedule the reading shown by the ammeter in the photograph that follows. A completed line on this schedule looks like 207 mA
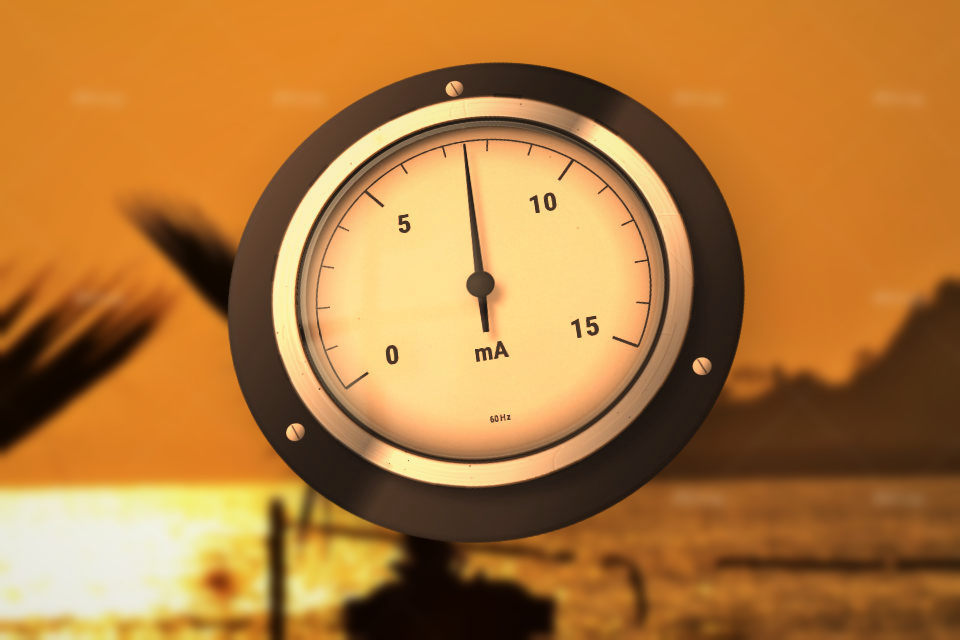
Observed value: 7.5 mA
